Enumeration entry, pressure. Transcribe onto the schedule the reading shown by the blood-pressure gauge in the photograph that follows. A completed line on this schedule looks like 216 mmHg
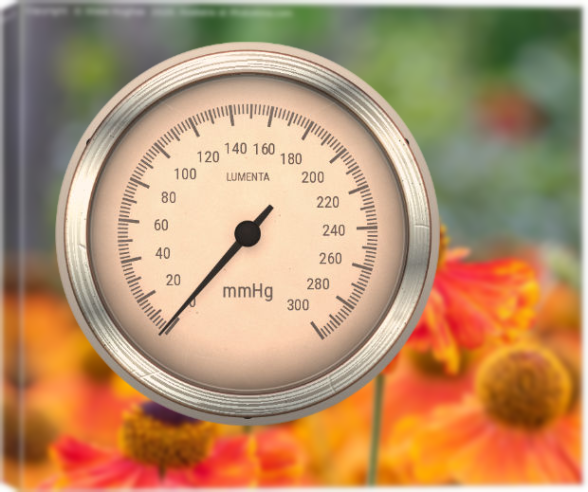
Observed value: 2 mmHg
